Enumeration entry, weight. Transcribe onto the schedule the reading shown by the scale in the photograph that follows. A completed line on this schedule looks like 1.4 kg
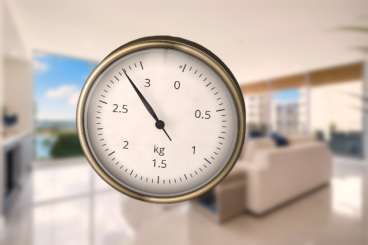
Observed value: 2.85 kg
